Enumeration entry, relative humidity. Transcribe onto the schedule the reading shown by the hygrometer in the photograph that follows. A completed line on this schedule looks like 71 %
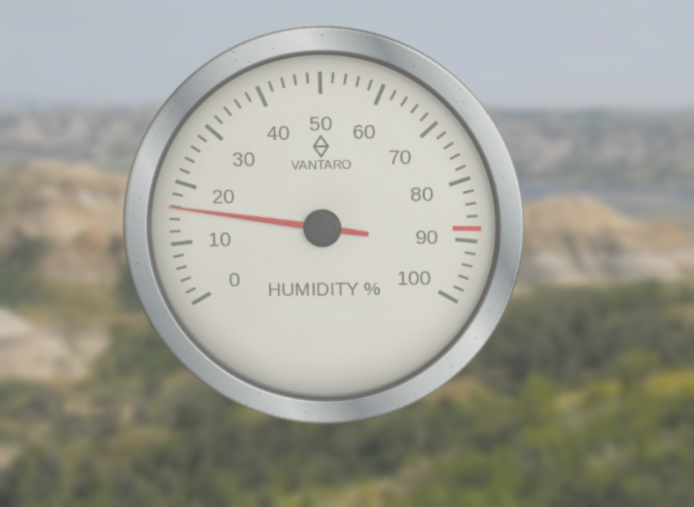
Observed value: 16 %
